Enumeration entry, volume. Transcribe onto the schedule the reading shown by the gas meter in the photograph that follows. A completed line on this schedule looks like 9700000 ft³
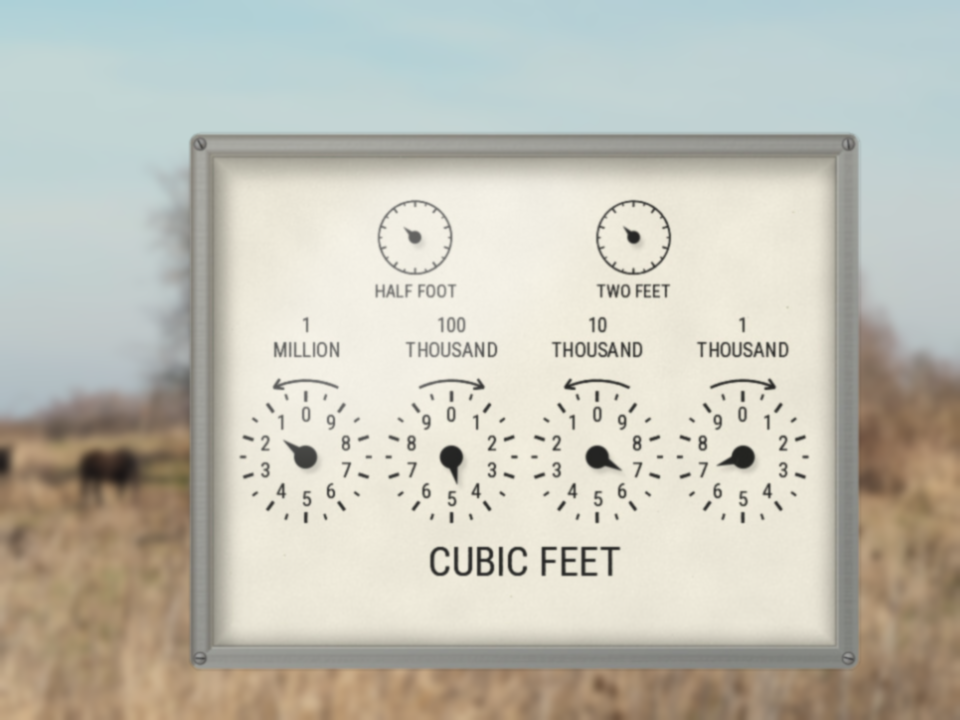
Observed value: 146700 ft³
